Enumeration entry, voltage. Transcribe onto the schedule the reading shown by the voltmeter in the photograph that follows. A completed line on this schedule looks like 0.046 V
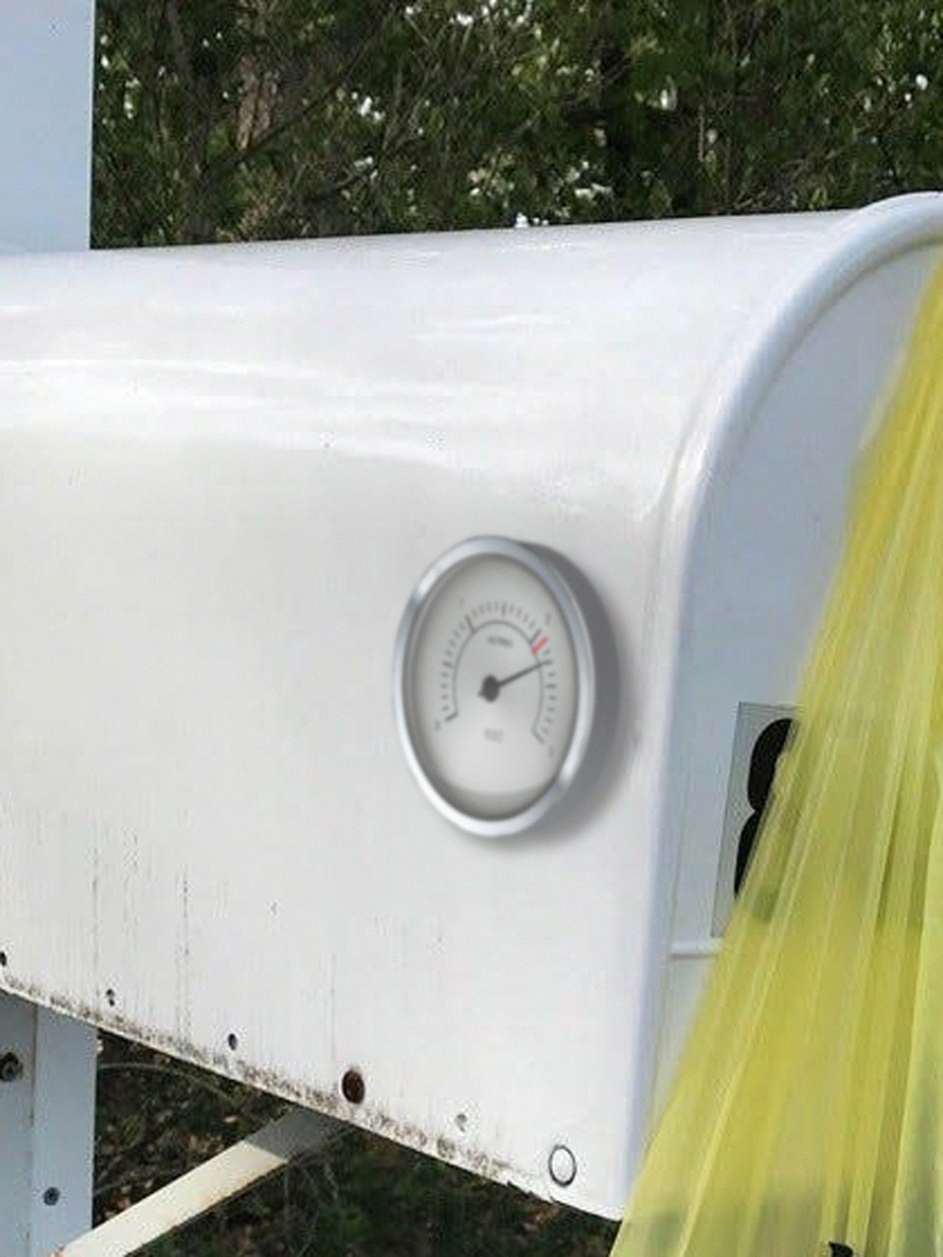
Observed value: 2.3 V
